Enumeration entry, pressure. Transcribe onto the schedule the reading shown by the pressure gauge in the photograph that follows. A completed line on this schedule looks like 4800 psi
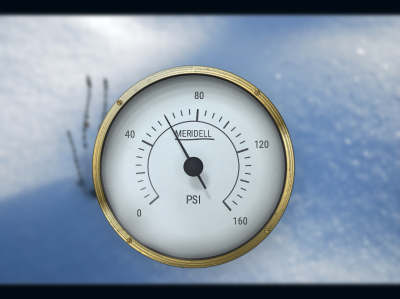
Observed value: 60 psi
